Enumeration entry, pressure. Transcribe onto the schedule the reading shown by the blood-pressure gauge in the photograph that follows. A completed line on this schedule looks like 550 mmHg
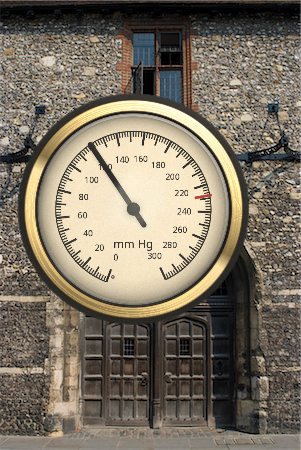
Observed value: 120 mmHg
